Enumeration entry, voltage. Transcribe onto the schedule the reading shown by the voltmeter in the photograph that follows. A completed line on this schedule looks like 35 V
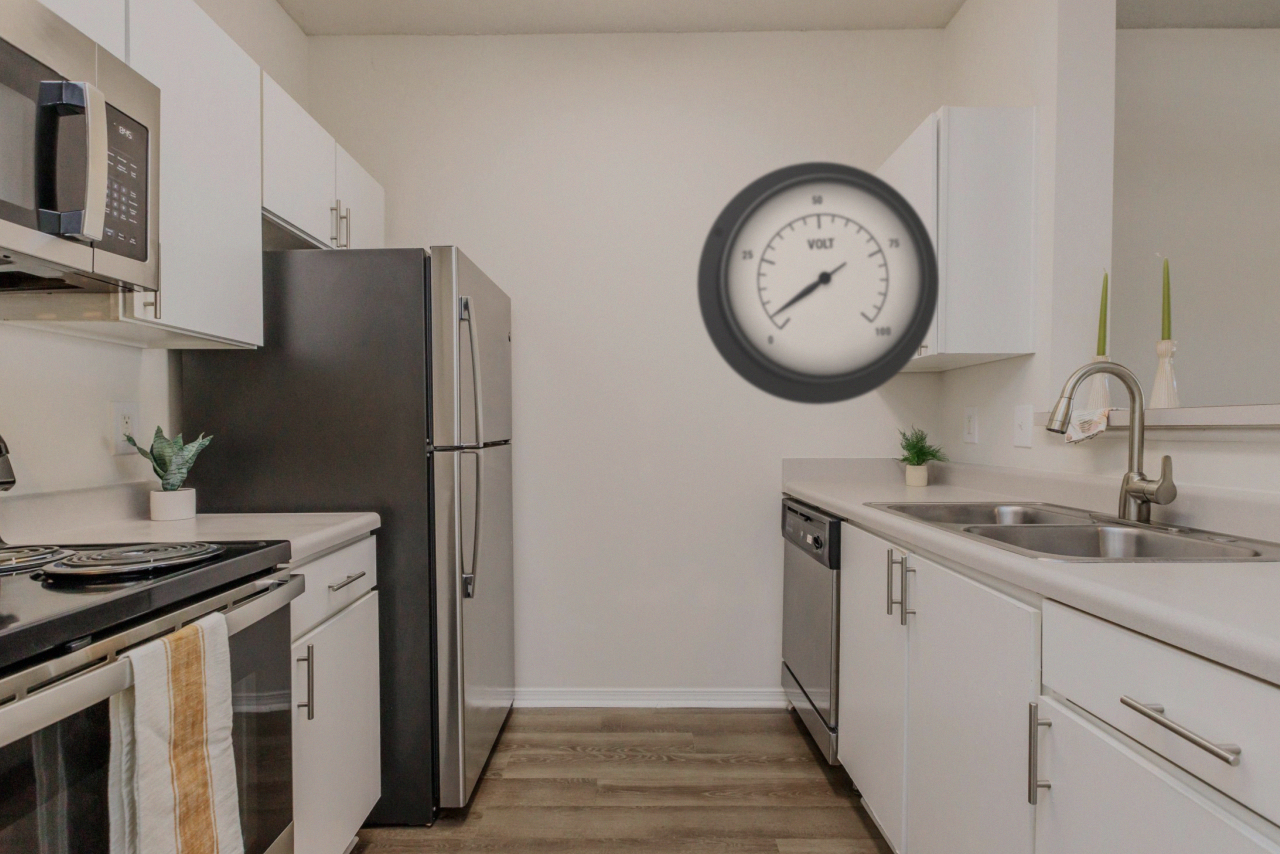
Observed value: 5 V
